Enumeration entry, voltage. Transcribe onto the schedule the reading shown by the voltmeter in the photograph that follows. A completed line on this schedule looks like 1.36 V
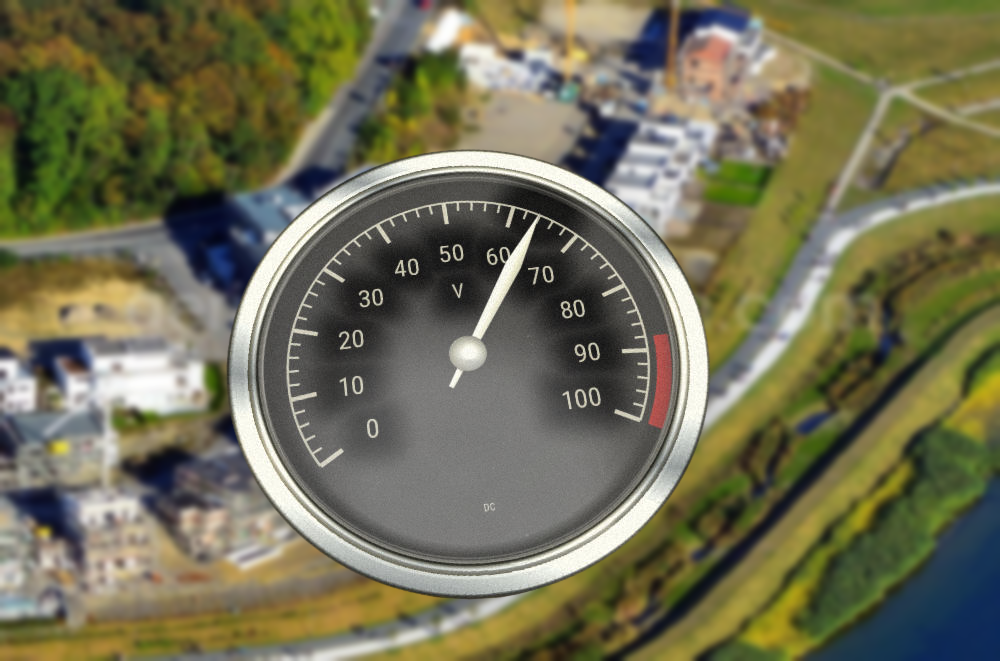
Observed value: 64 V
